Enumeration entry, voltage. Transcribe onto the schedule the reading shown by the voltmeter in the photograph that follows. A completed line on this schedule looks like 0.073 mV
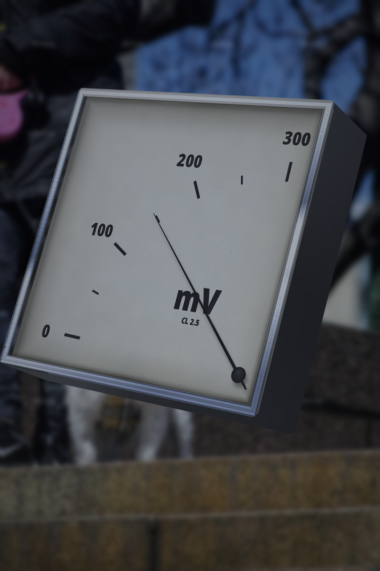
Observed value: 150 mV
